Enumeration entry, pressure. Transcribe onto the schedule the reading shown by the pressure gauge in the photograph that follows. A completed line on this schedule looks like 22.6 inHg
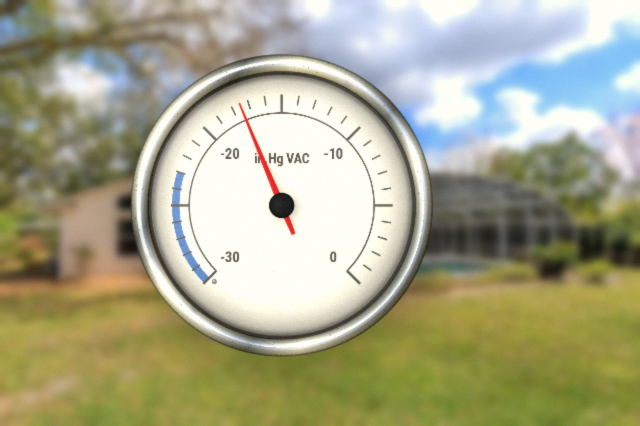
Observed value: -17.5 inHg
